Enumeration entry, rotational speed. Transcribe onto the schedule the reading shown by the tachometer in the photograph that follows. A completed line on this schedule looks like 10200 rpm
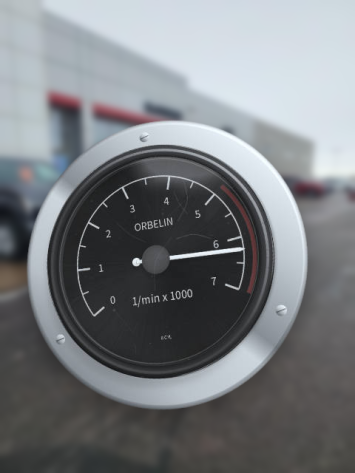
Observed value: 6250 rpm
